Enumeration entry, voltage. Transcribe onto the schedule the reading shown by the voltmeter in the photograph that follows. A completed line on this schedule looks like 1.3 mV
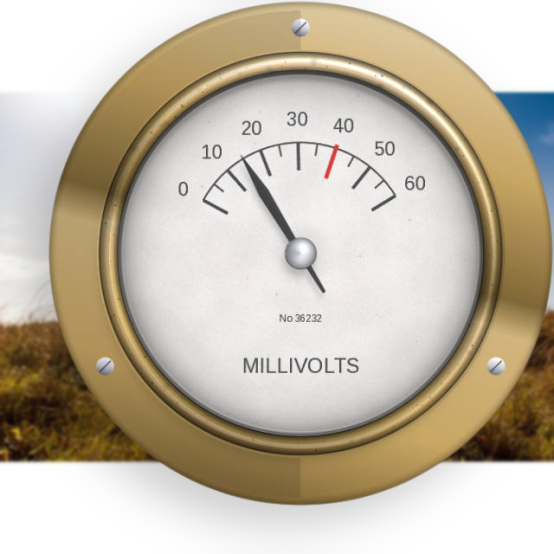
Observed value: 15 mV
